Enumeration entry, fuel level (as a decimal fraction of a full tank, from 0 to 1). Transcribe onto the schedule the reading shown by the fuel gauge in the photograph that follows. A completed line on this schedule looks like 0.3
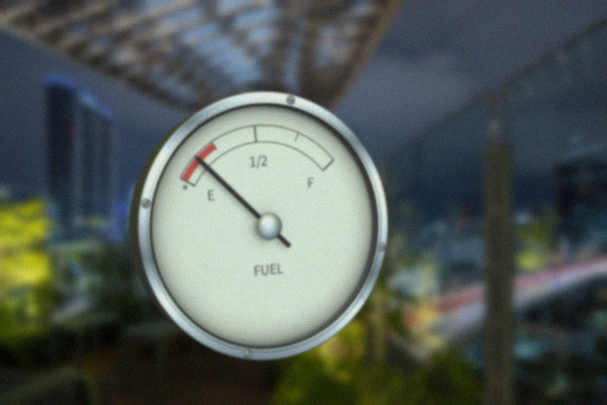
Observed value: 0.125
